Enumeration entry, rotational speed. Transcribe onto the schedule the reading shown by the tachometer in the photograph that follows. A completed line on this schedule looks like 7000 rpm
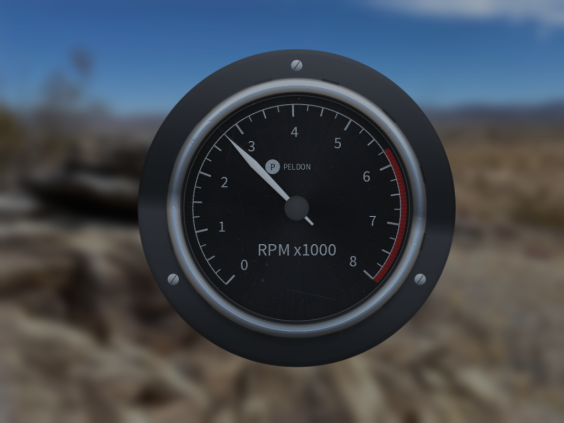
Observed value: 2750 rpm
